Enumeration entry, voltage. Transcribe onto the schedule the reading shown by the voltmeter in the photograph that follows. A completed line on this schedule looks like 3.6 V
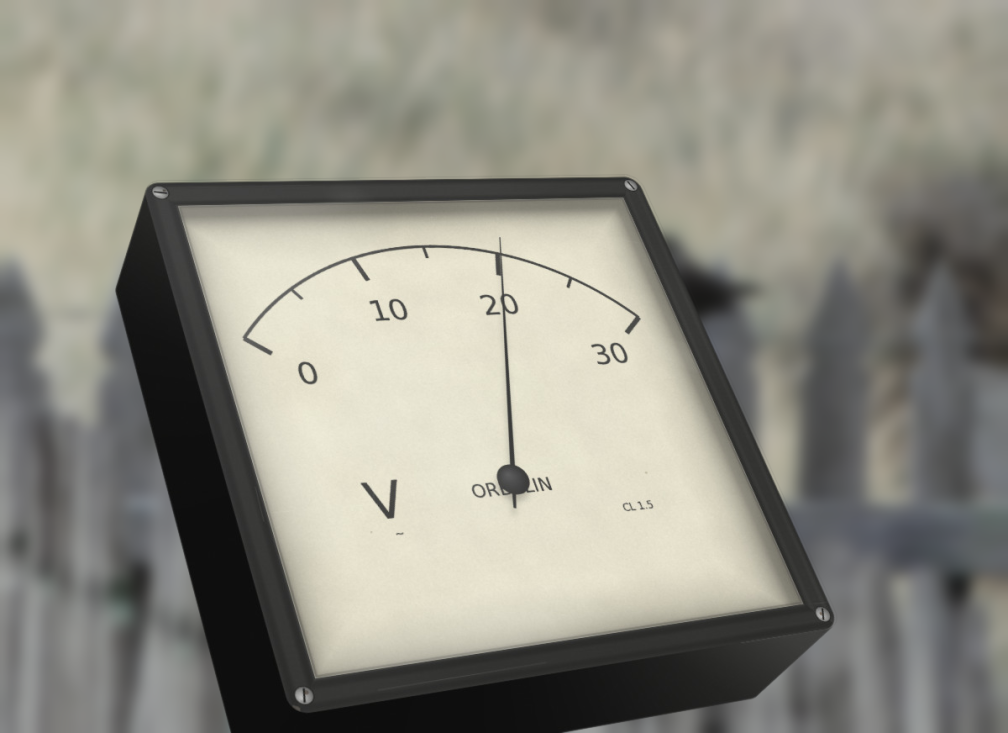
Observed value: 20 V
